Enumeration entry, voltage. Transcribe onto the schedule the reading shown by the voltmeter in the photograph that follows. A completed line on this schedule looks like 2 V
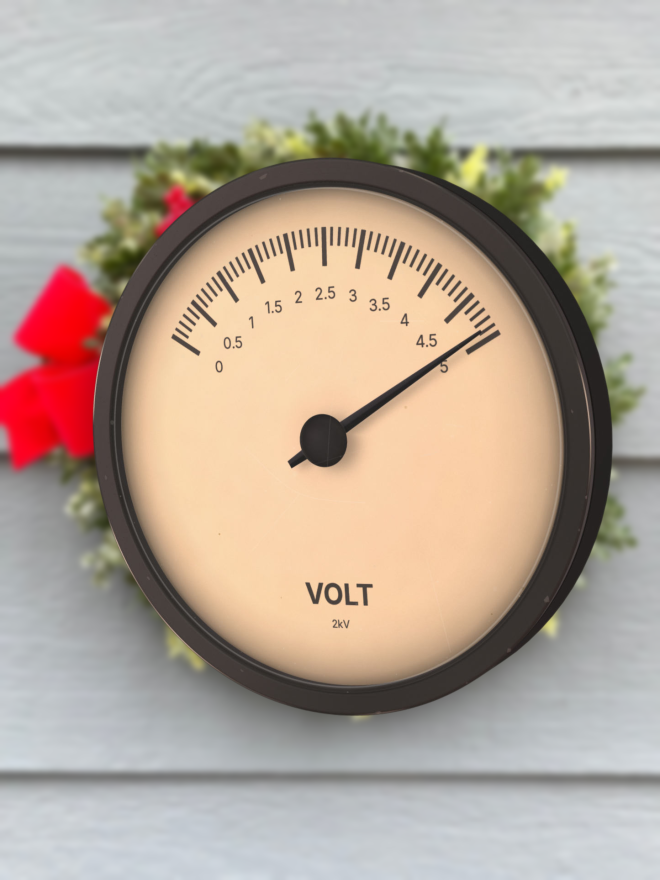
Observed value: 4.9 V
